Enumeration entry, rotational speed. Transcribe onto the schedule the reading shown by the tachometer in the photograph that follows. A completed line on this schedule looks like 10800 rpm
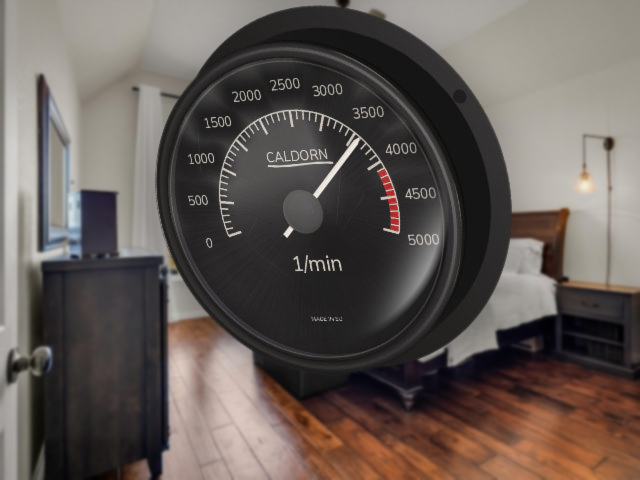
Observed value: 3600 rpm
